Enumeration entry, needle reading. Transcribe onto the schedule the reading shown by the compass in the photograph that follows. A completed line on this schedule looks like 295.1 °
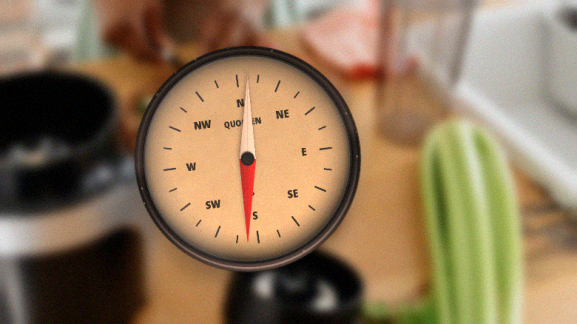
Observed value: 187.5 °
